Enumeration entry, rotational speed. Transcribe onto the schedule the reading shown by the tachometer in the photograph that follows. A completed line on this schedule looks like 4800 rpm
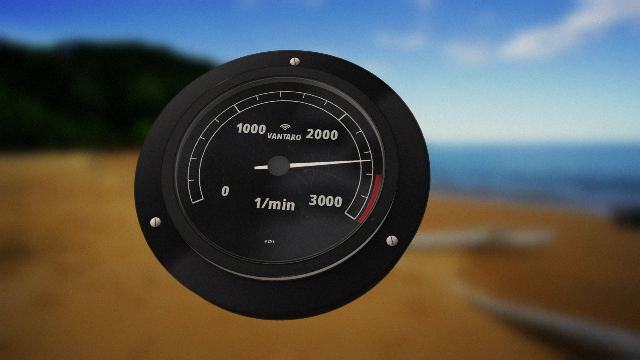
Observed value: 2500 rpm
